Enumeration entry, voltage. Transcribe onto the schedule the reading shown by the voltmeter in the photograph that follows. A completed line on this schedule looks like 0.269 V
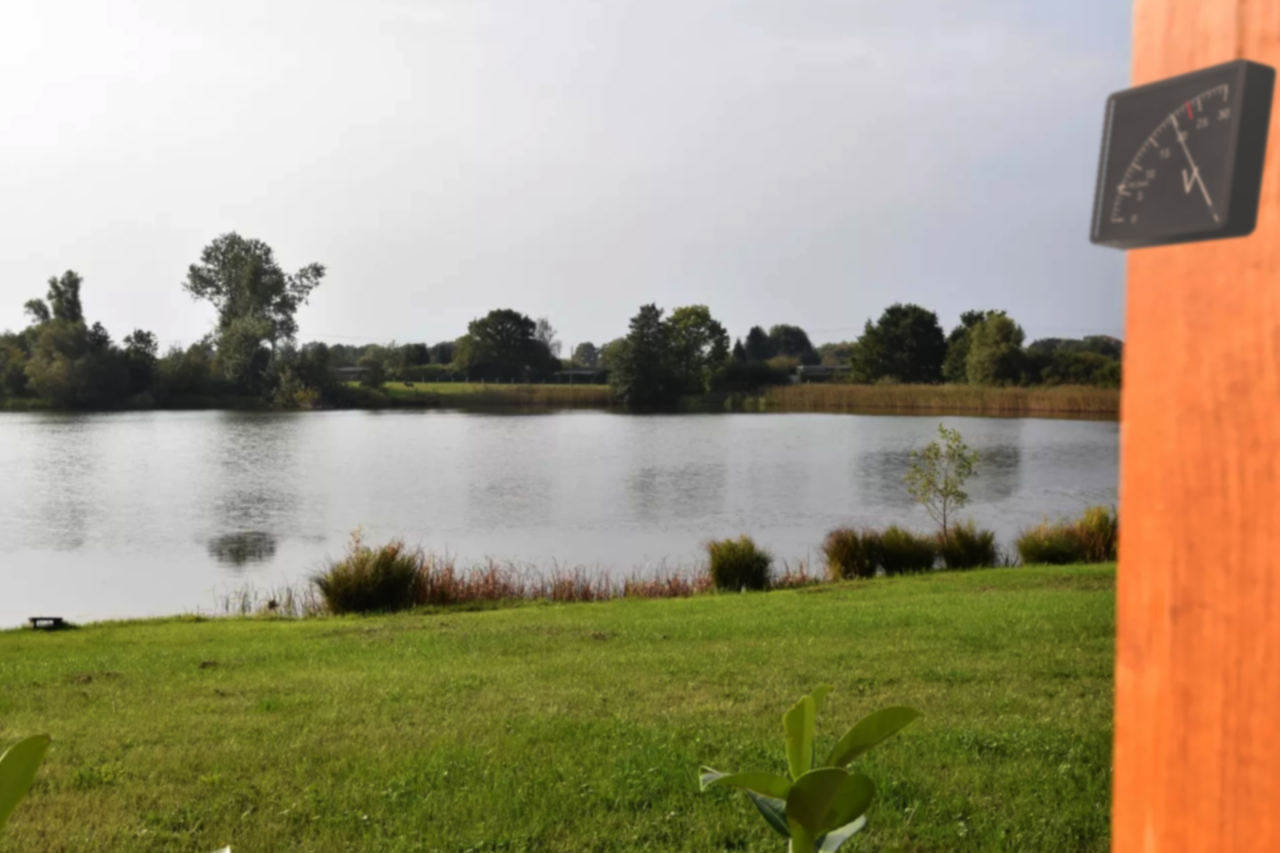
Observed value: 20 V
